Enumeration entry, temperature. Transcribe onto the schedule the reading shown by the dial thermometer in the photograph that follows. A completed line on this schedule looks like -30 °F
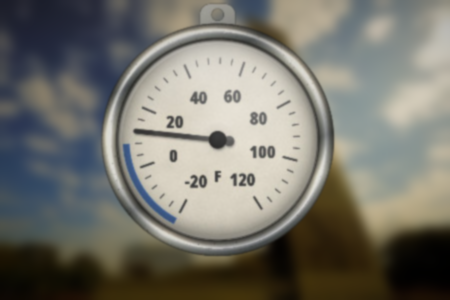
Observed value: 12 °F
